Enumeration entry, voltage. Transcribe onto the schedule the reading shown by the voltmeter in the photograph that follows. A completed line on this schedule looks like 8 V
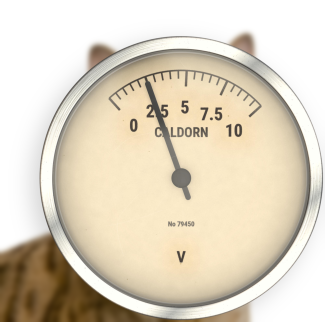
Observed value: 2.5 V
